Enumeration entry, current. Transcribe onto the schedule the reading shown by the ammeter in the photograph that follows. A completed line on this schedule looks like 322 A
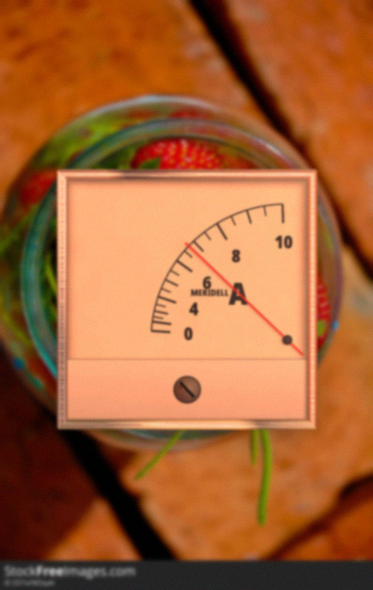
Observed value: 6.75 A
